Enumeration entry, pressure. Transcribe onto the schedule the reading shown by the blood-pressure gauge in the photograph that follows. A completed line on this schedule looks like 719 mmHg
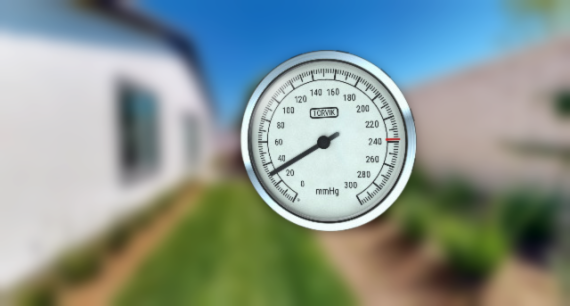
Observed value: 30 mmHg
